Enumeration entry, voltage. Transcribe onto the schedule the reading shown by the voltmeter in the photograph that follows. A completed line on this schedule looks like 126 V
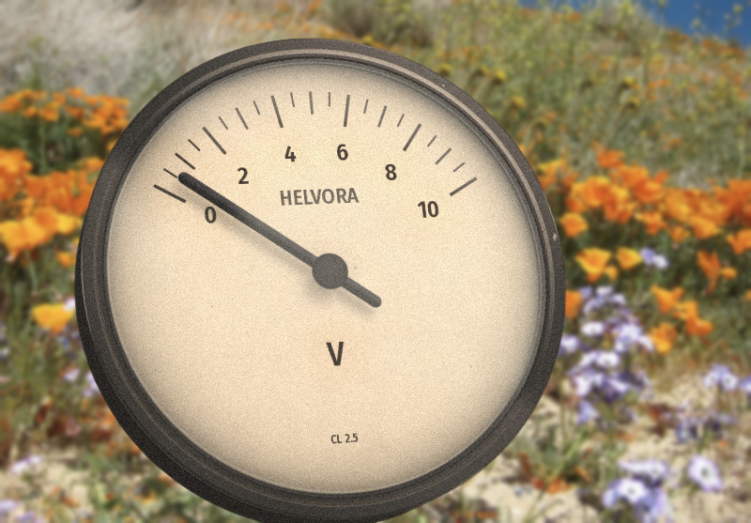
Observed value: 0.5 V
